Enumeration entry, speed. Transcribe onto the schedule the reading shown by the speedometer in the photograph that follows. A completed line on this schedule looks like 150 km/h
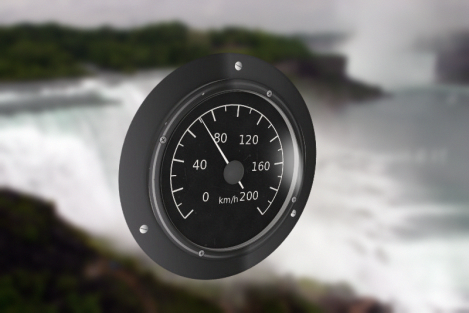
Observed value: 70 km/h
